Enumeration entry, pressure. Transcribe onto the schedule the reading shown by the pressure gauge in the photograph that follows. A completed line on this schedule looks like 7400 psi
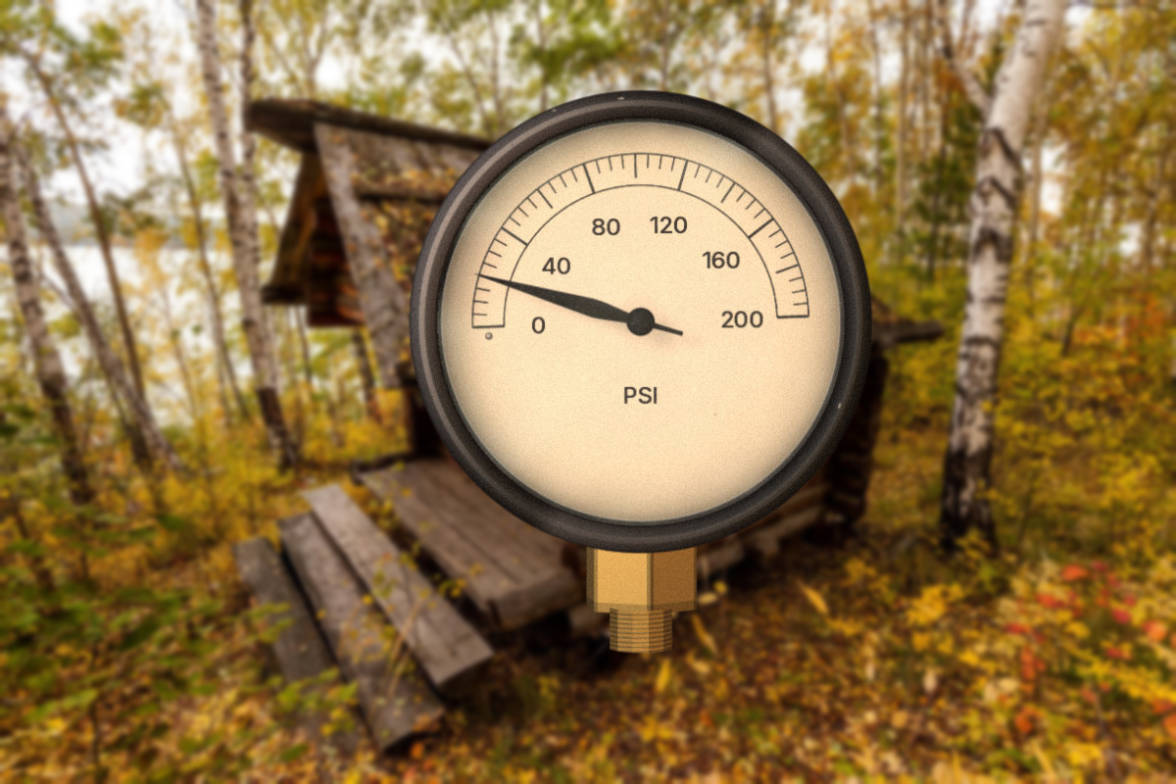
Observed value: 20 psi
